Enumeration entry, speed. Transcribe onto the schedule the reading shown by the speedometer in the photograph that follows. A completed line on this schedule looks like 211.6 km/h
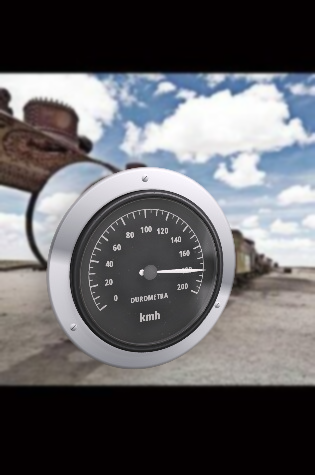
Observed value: 180 km/h
